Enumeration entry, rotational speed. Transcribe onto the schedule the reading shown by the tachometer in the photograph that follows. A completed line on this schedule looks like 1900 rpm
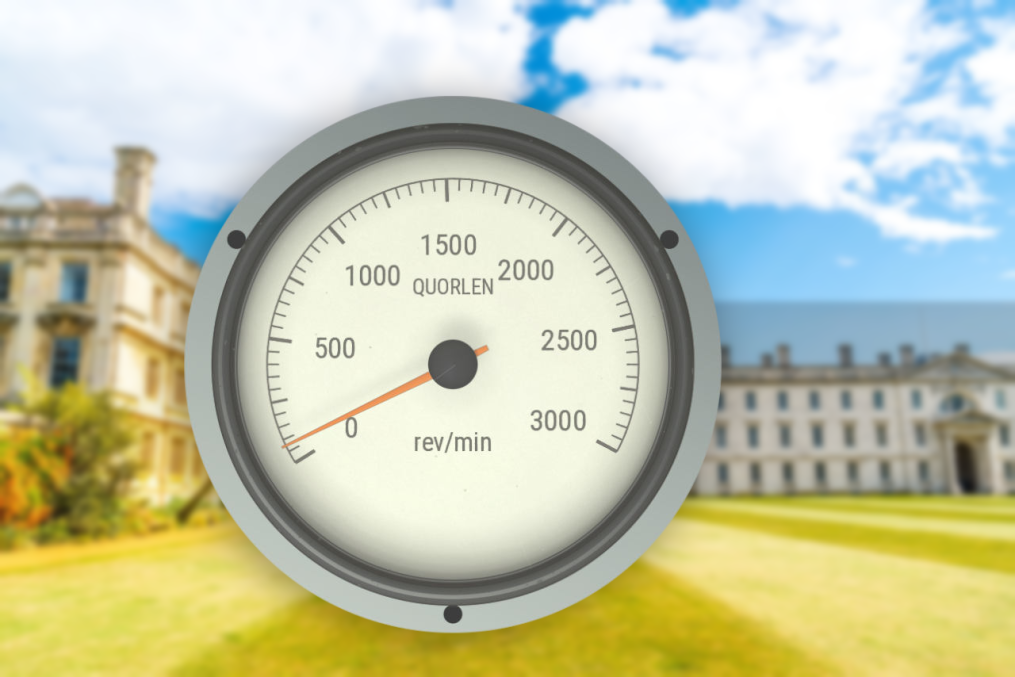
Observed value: 75 rpm
